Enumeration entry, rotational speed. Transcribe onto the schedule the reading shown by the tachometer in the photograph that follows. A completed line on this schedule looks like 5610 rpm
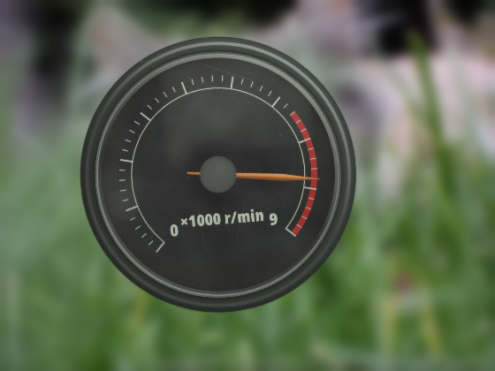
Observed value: 7800 rpm
